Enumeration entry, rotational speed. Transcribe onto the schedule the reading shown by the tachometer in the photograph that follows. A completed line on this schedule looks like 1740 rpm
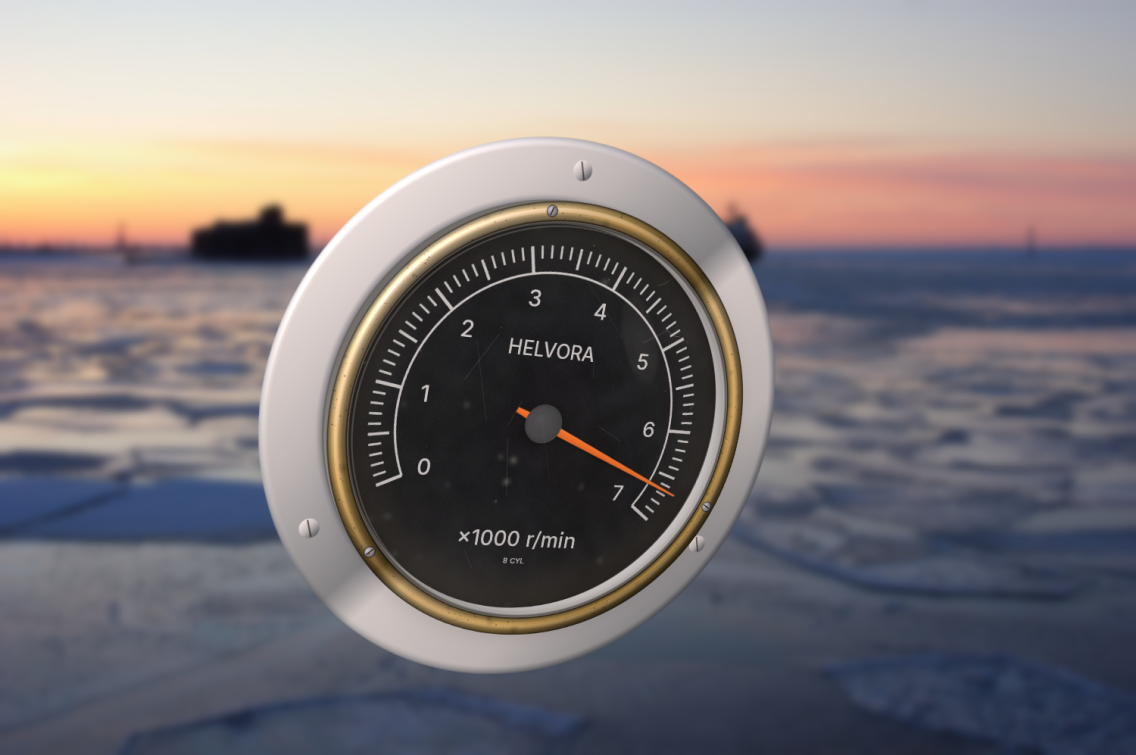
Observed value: 6650 rpm
